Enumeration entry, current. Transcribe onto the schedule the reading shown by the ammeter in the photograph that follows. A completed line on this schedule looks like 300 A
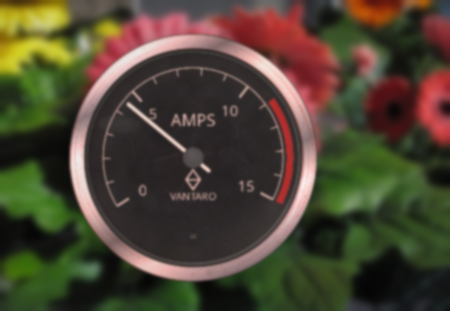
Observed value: 4.5 A
